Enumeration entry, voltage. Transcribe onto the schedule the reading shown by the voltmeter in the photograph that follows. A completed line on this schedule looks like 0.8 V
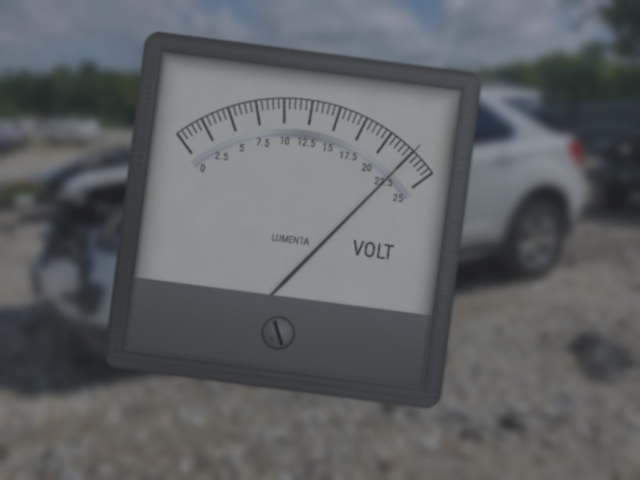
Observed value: 22.5 V
